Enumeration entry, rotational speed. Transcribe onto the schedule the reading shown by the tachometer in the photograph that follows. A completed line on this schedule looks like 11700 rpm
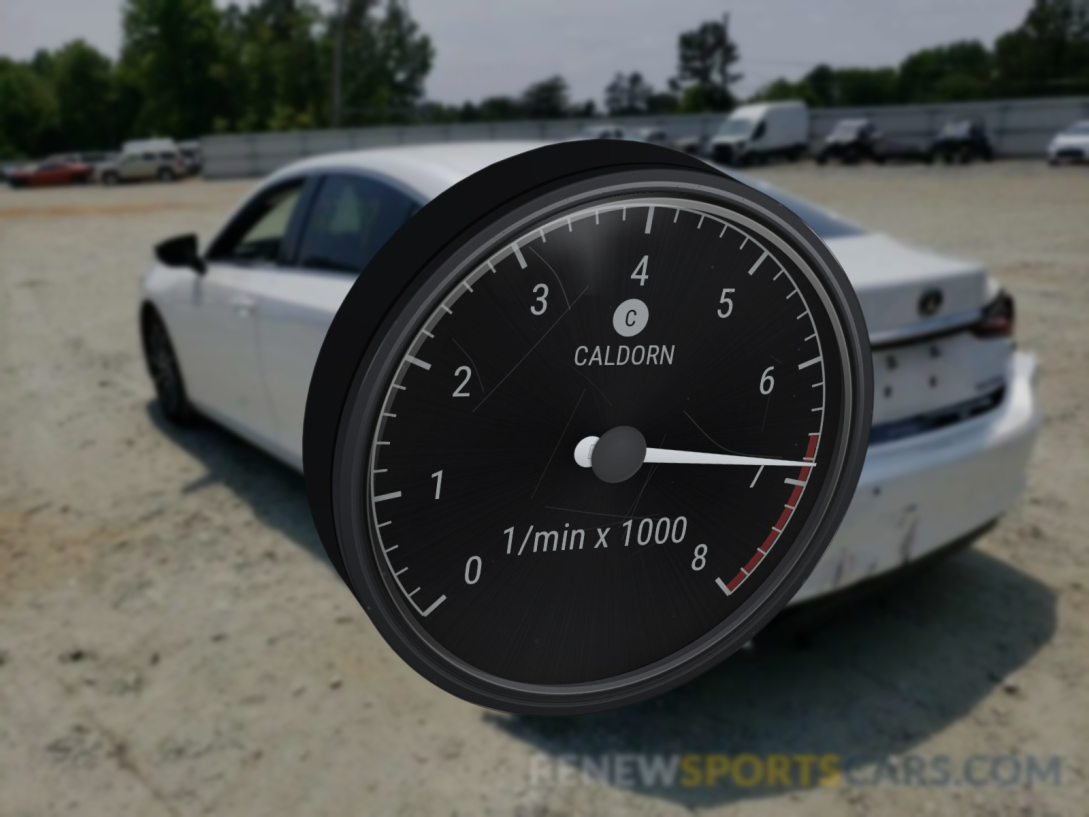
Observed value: 6800 rpm
